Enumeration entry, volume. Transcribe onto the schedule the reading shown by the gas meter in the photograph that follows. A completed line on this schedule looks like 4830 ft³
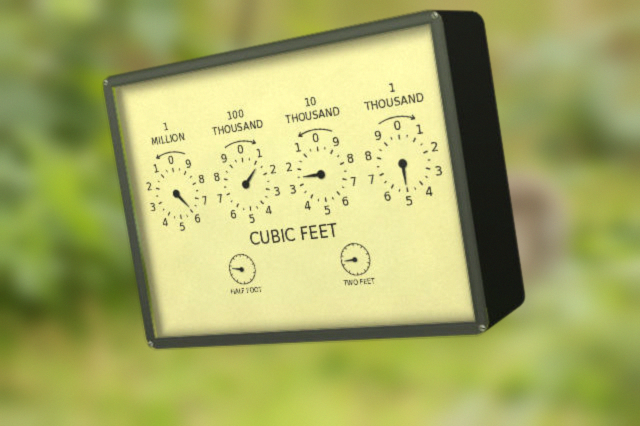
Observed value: 612500 ft³
